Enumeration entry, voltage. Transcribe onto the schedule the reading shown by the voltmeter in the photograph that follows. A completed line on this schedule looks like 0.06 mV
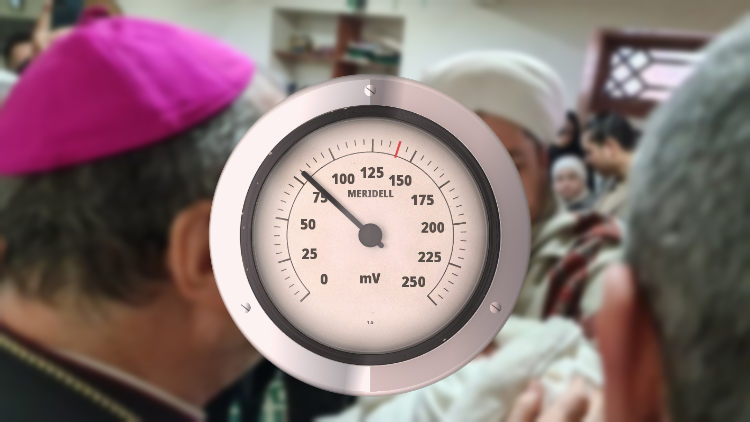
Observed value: 80 mV
